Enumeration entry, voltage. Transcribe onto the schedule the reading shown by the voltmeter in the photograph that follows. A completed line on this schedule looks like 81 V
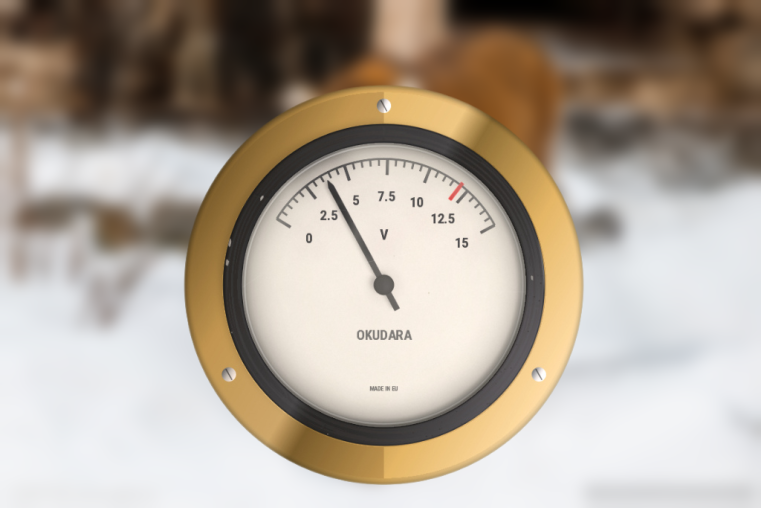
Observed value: 3.75 V
